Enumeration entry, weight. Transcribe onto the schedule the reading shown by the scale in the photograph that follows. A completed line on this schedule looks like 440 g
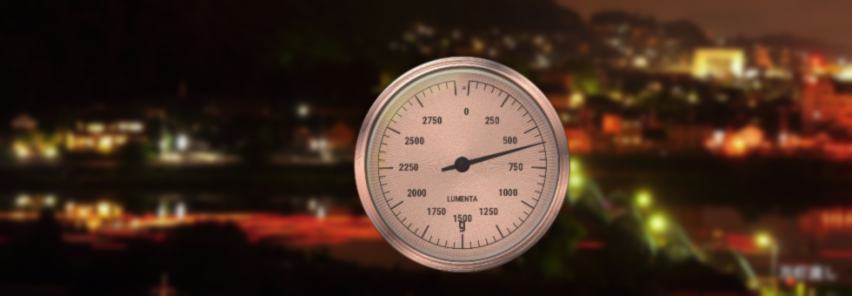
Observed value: 600 g
